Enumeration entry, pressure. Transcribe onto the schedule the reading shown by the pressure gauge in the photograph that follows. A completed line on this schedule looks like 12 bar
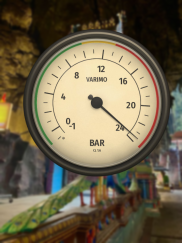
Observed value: 23.5 bar
